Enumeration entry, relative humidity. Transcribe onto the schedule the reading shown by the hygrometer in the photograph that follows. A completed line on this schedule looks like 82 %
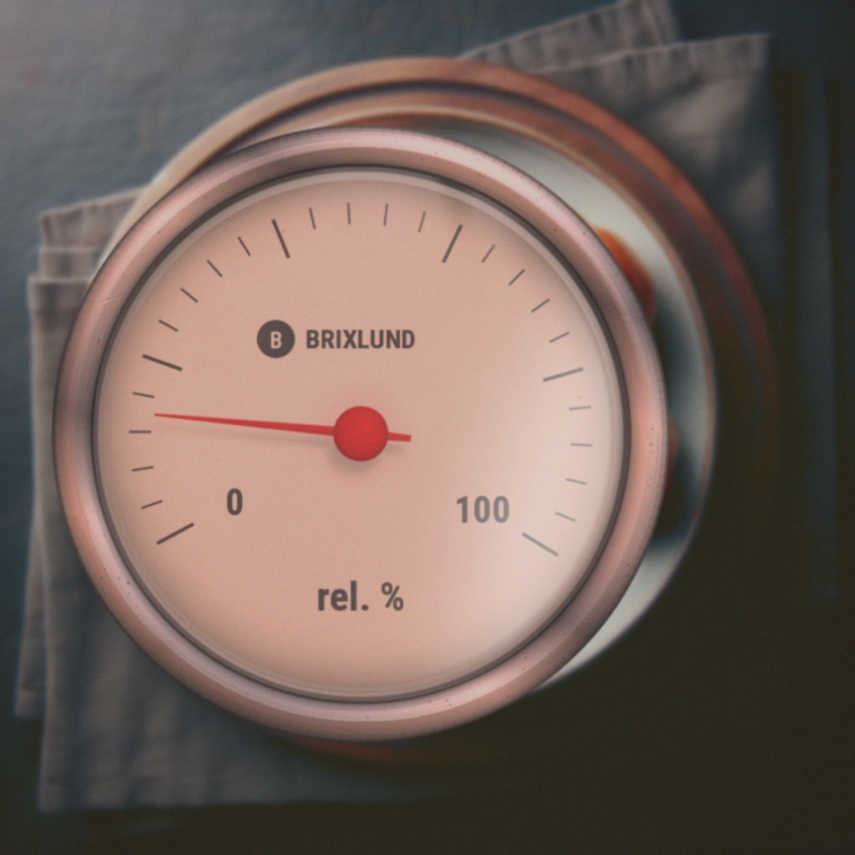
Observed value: 14 %
